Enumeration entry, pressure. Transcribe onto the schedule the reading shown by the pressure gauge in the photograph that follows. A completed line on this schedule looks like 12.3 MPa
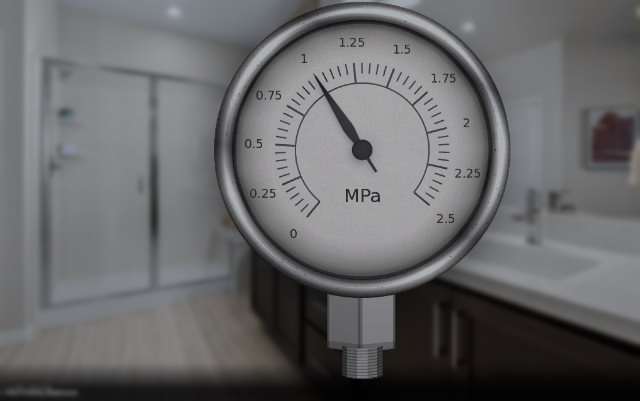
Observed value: 1 MPa
